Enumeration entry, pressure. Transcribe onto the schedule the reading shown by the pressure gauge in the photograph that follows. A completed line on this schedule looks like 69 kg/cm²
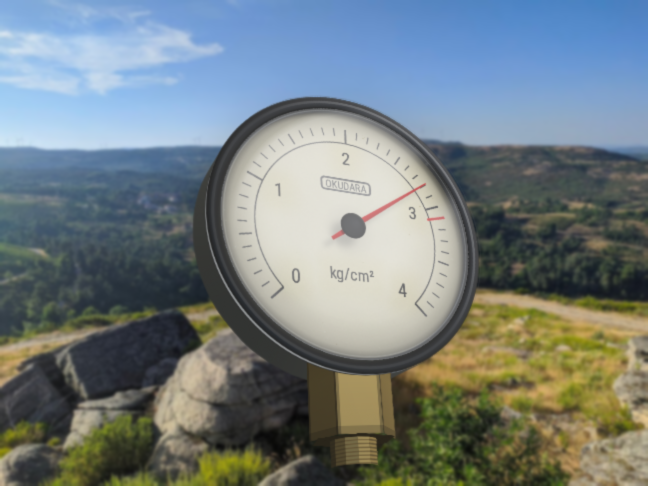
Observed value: 2.8 kg/cm²
